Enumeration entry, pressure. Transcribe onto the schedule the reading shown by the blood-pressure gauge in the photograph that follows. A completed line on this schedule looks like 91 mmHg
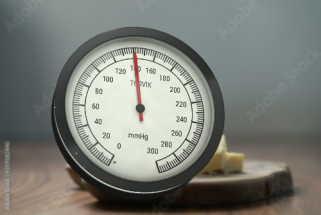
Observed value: 140 mmHg
